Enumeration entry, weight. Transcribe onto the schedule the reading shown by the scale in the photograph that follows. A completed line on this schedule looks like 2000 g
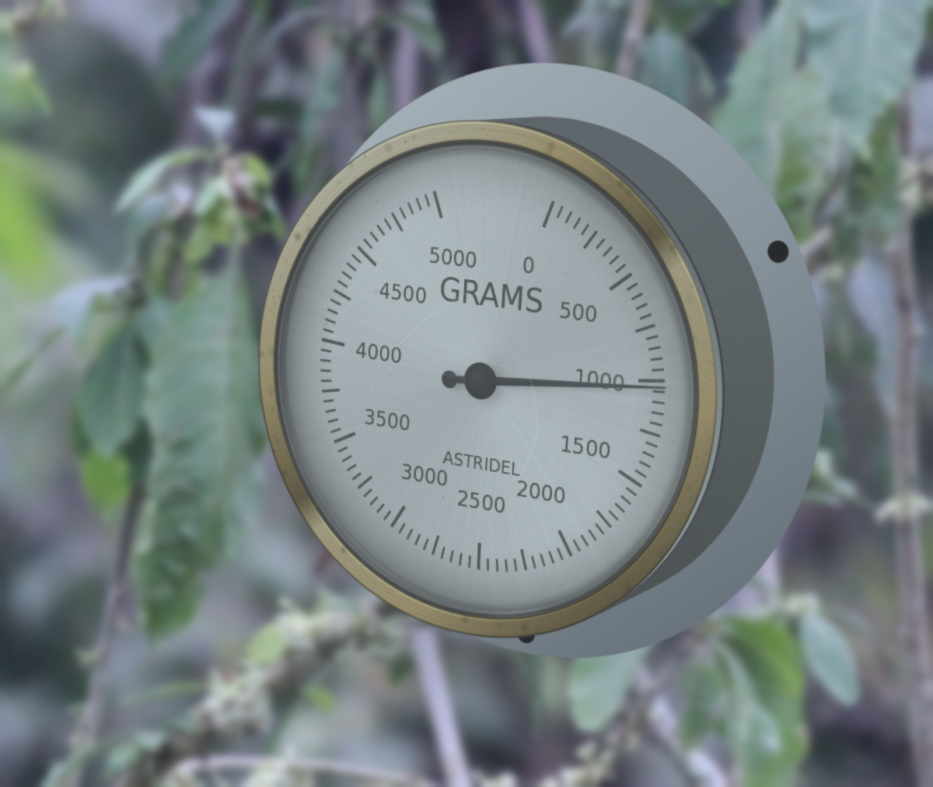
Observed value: 1025 g
